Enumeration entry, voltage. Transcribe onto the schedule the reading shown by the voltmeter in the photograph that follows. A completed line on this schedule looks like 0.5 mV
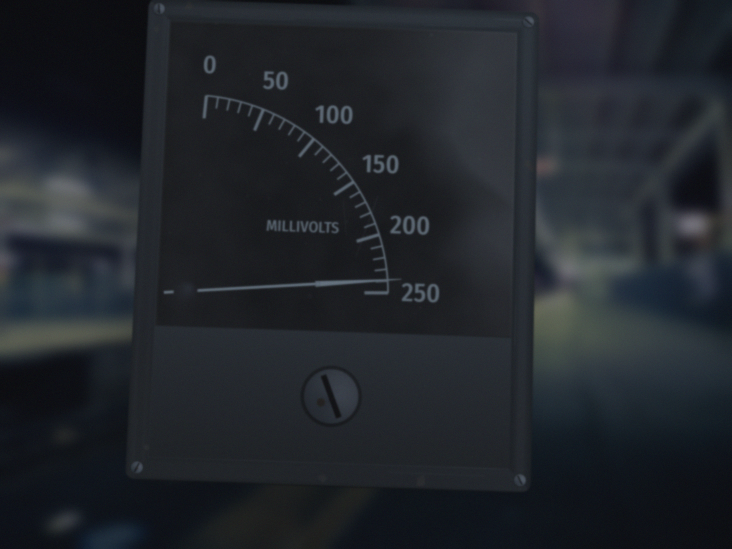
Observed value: 240 mV
